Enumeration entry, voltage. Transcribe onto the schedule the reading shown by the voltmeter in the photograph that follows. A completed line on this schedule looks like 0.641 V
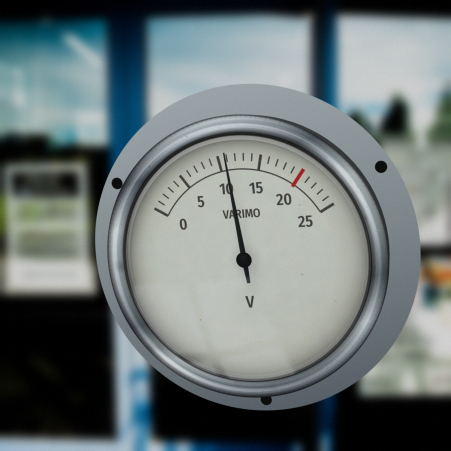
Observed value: 11 V
